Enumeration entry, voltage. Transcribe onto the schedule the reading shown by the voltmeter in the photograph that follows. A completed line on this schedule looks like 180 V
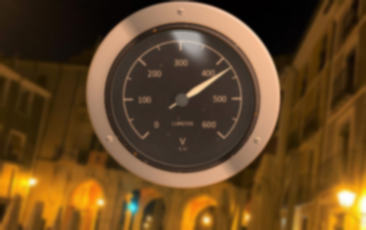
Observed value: 425 V
